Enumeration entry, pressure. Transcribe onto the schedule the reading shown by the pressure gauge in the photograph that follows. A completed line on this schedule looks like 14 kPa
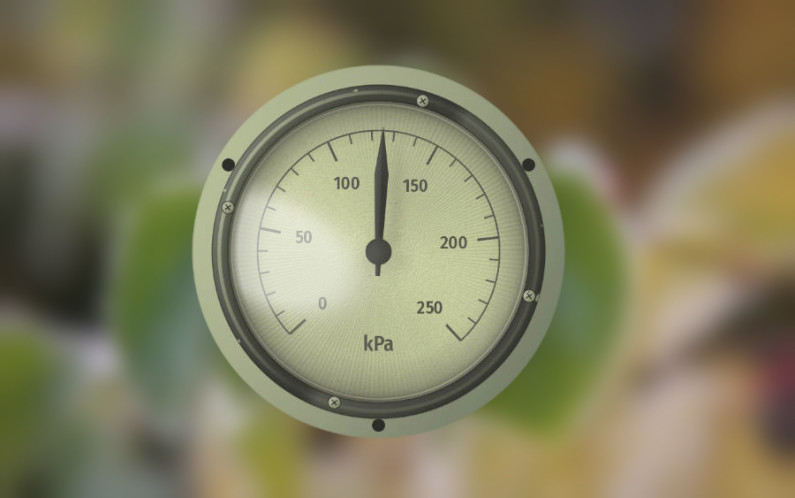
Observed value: 125 kPa
